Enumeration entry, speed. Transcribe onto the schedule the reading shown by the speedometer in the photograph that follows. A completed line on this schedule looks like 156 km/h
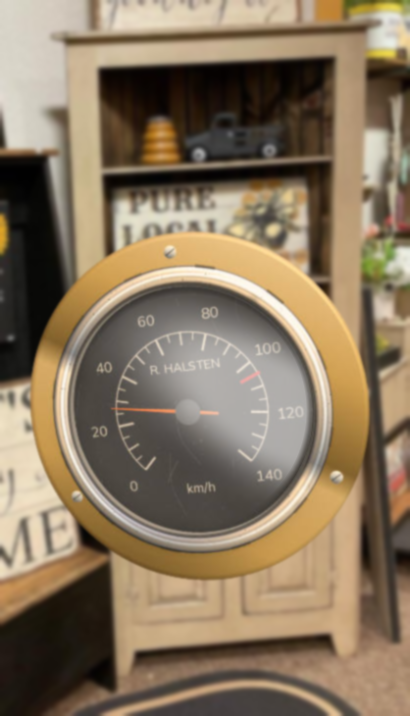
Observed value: 27.5 km/h
